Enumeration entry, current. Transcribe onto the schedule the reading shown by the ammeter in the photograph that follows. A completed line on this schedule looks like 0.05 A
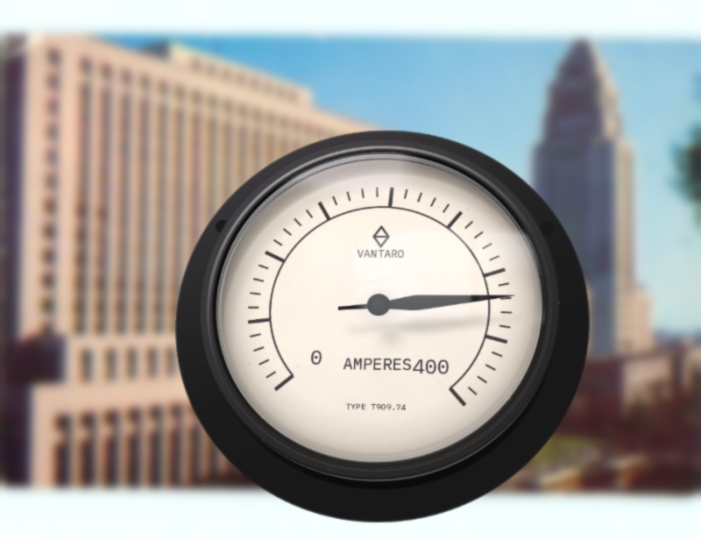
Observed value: 320 A
